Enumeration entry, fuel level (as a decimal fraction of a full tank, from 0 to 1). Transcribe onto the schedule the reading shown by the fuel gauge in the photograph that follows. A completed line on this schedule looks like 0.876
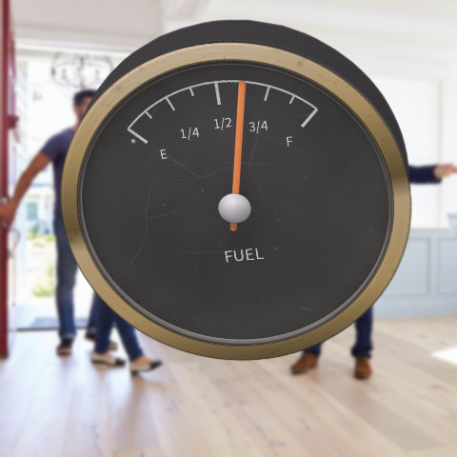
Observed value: 0.625
